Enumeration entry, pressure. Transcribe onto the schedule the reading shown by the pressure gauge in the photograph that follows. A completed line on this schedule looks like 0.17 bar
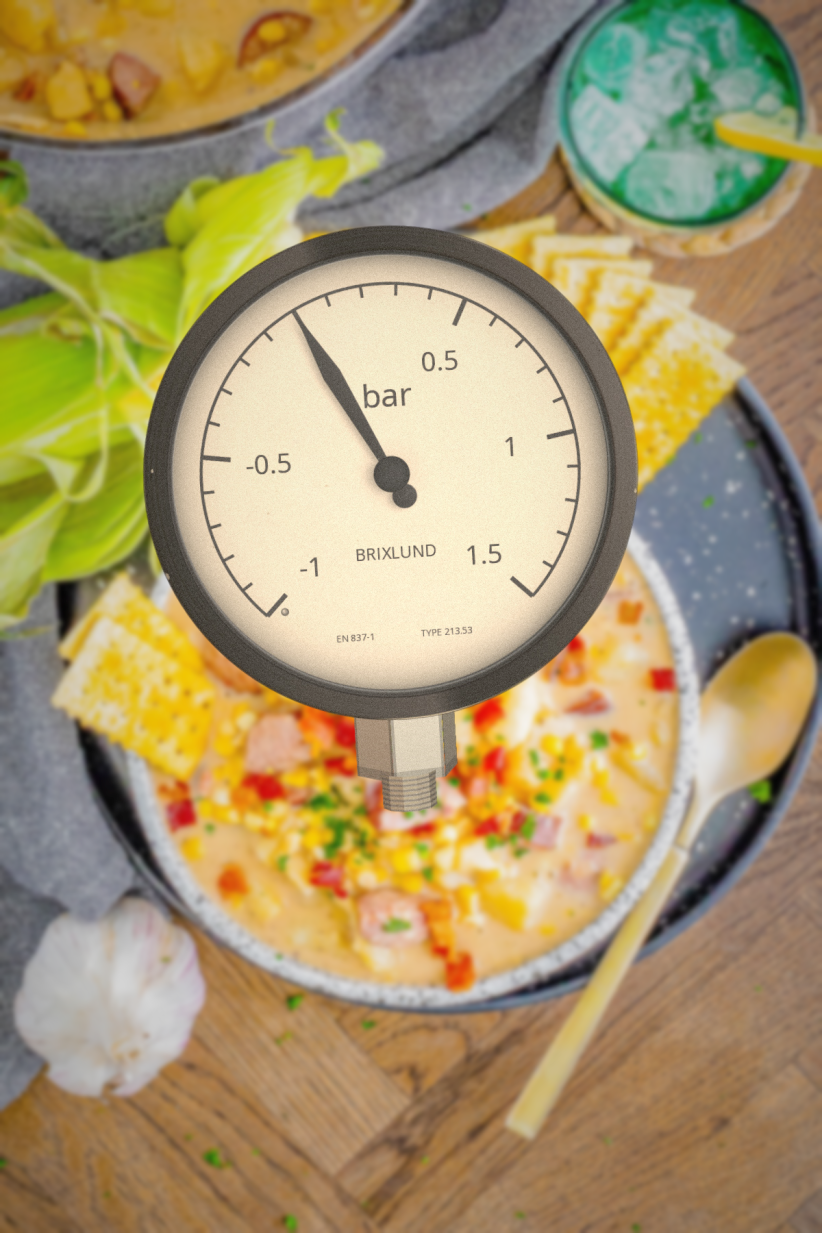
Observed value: 0 bar
